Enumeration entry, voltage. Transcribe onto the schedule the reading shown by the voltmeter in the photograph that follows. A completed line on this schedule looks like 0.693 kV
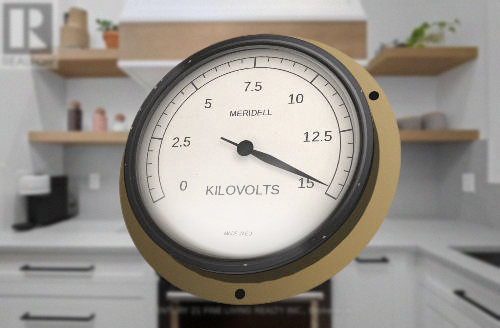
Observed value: 14.75 kV
